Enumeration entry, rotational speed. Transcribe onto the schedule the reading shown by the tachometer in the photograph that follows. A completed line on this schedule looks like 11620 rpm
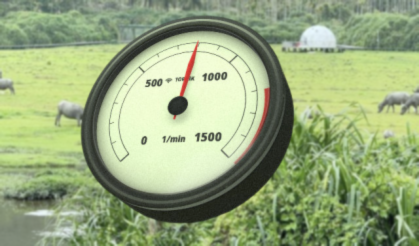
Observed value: 800 rpm
